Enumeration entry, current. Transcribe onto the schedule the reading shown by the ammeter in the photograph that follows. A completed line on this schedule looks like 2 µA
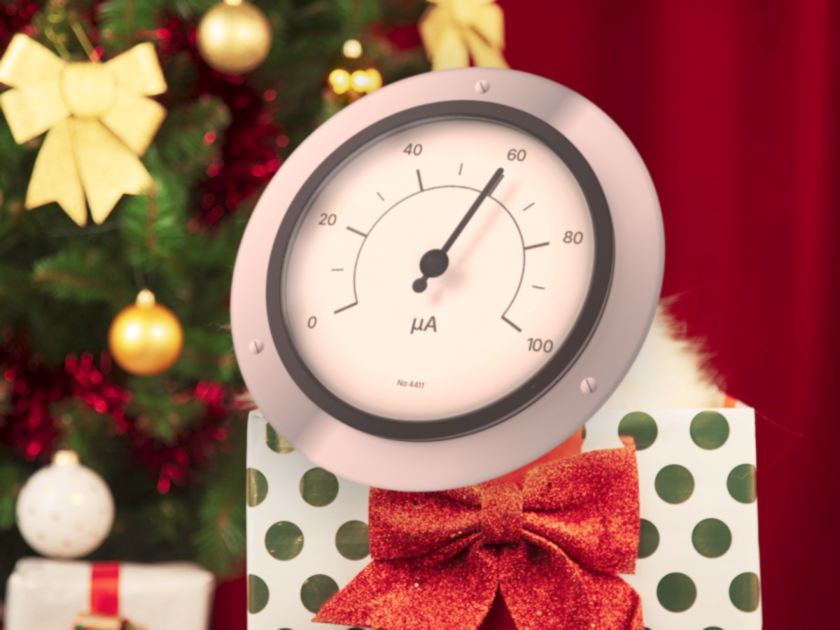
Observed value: 60 µA
